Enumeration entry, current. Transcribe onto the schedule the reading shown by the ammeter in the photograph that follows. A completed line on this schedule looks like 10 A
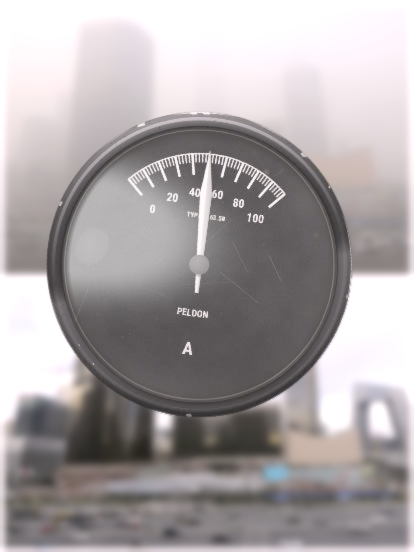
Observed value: 50 A
